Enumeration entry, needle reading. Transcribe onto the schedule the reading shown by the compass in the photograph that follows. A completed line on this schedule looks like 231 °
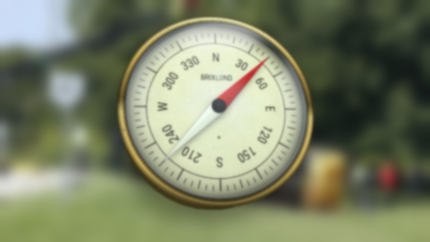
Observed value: 45 °
